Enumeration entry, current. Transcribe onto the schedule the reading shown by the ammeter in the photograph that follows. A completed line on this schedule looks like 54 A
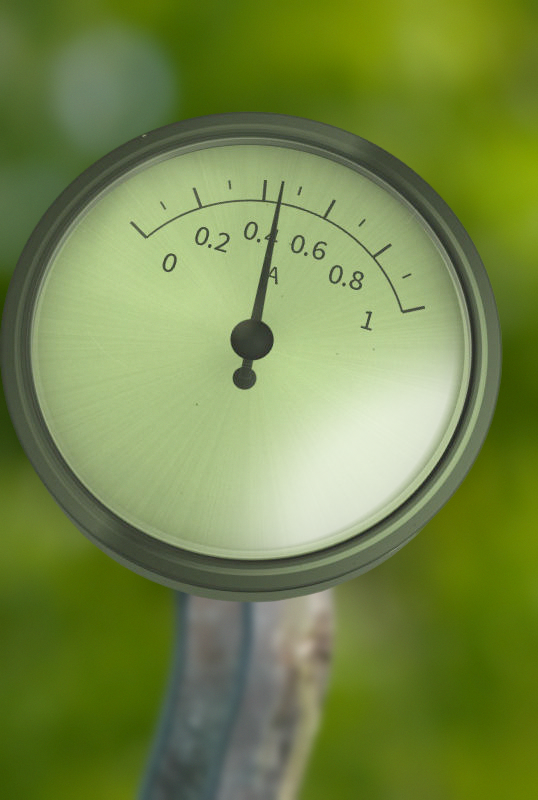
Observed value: 0.45 A
